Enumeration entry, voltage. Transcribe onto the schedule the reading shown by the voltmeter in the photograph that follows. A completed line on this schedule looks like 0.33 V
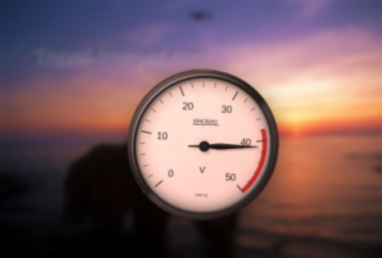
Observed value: 41 V
